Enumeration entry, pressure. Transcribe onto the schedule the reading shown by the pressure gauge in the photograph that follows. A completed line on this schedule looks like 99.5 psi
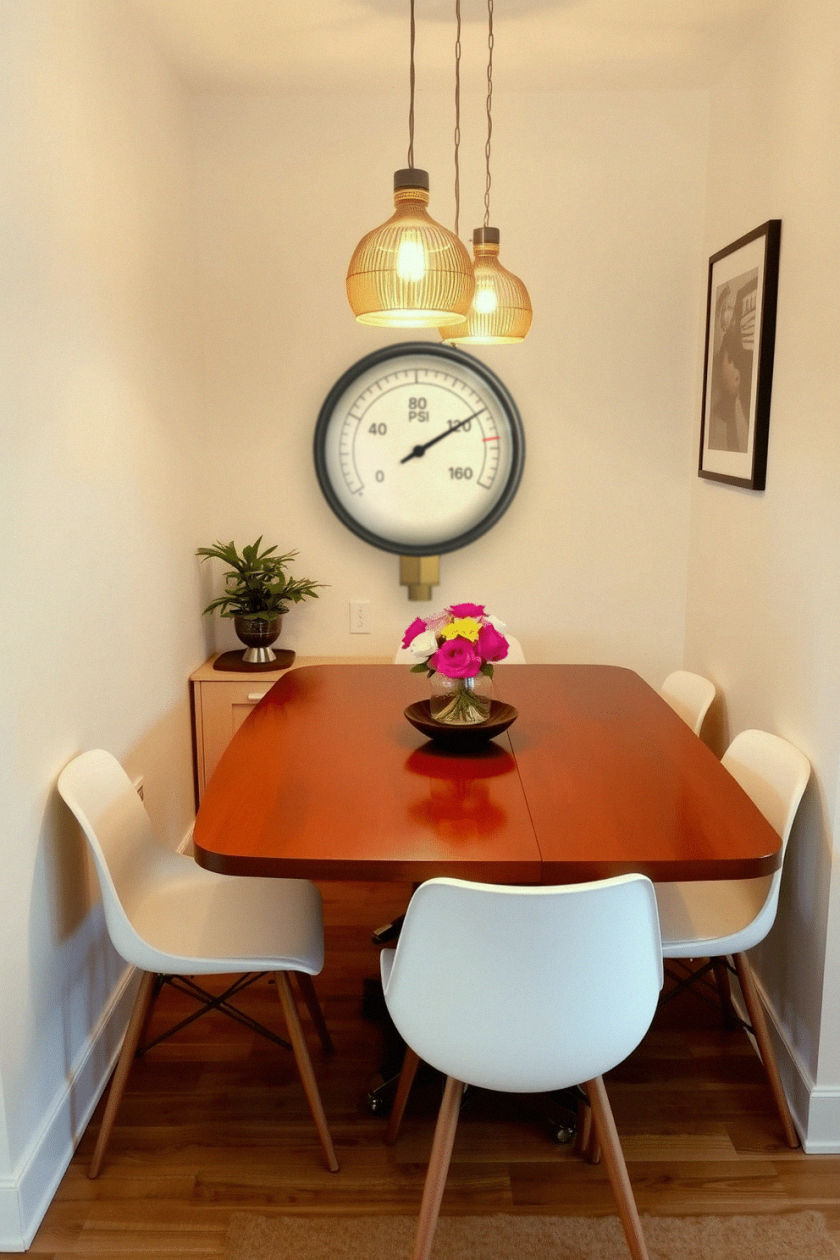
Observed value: 120 psi
